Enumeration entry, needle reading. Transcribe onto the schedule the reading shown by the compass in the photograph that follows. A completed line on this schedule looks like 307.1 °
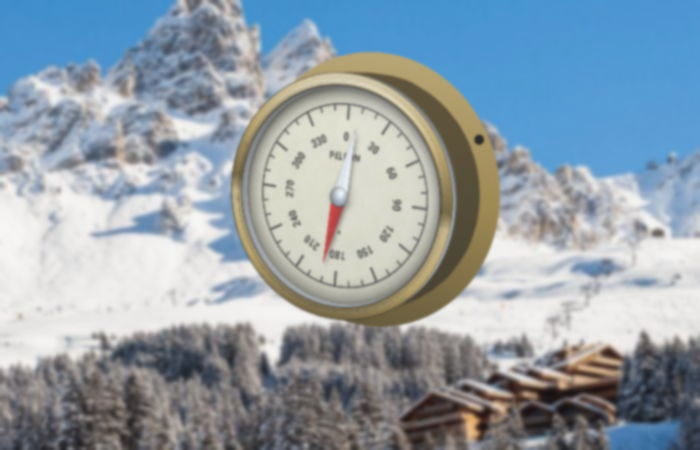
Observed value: 190 °
